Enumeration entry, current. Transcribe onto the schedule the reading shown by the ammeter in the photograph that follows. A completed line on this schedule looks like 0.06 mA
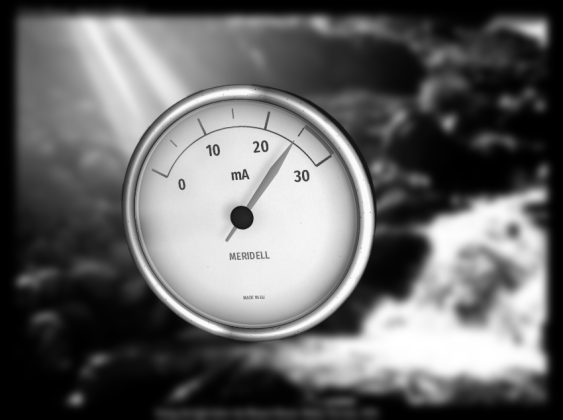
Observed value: 25 mA
